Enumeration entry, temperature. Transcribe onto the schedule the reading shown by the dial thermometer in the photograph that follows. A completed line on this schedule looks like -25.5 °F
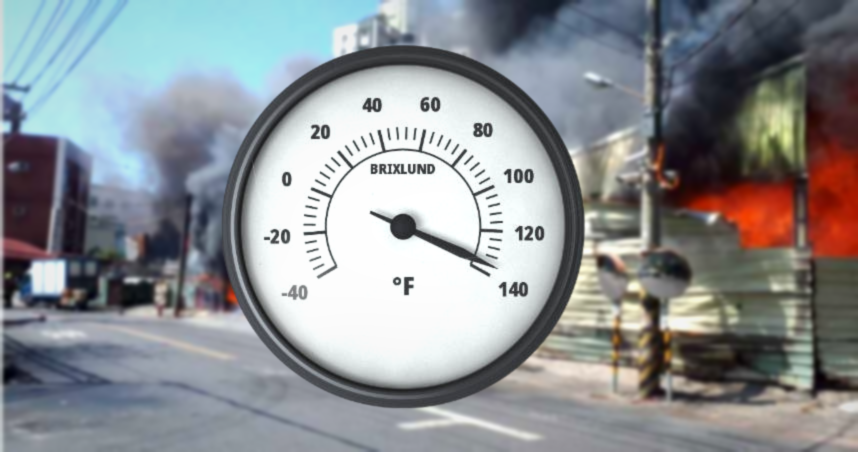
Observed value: 136 °F
